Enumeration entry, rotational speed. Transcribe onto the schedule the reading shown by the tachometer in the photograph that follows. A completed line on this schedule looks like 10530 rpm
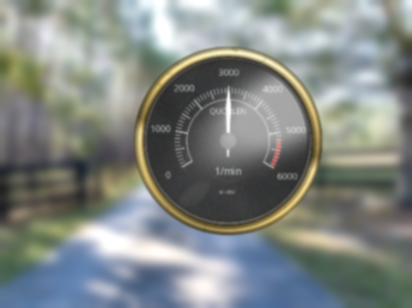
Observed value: 3000 rpm
